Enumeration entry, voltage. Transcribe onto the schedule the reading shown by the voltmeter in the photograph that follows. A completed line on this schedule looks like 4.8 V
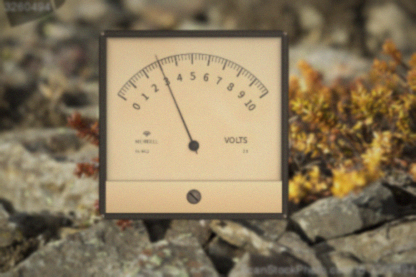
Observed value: 3 V
